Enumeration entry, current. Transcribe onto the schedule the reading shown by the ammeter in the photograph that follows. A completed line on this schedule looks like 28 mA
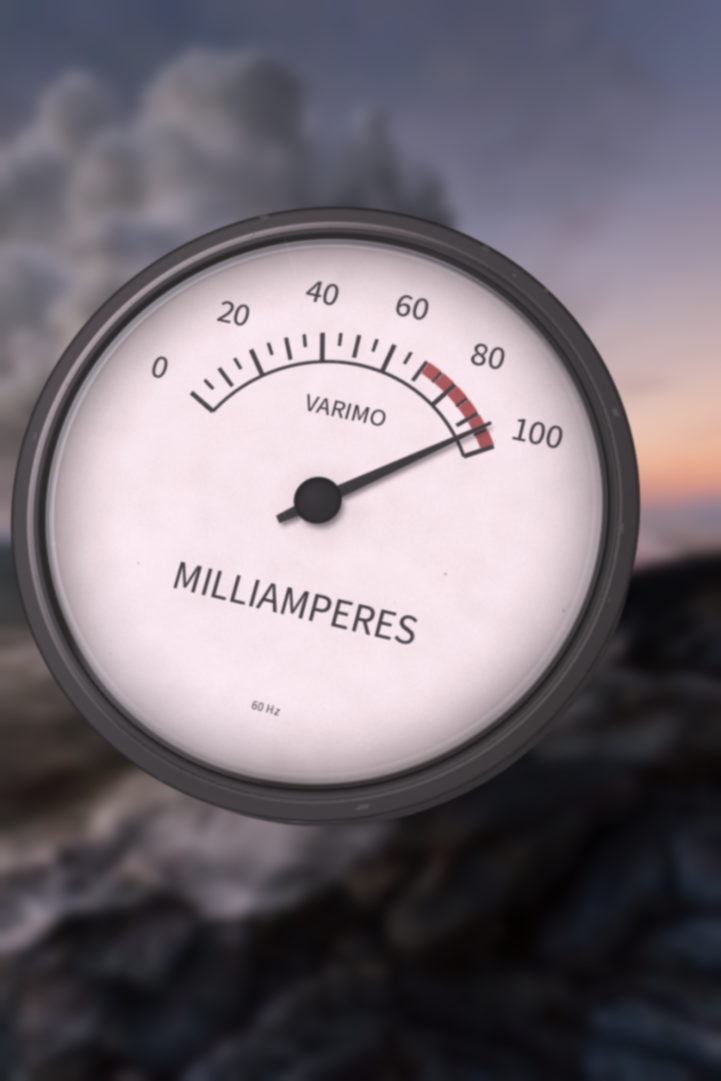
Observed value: 95 mA
